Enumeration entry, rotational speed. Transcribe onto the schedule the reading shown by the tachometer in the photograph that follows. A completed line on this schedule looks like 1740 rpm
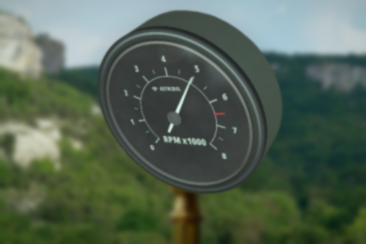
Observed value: 5000 rpm
